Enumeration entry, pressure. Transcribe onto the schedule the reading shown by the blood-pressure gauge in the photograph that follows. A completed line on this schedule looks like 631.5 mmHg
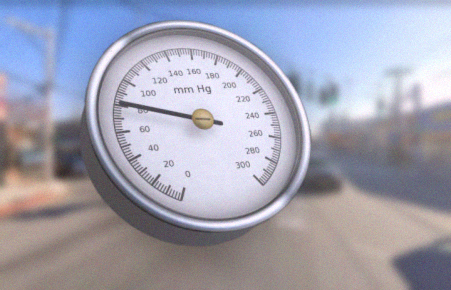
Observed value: 80 mmHg
